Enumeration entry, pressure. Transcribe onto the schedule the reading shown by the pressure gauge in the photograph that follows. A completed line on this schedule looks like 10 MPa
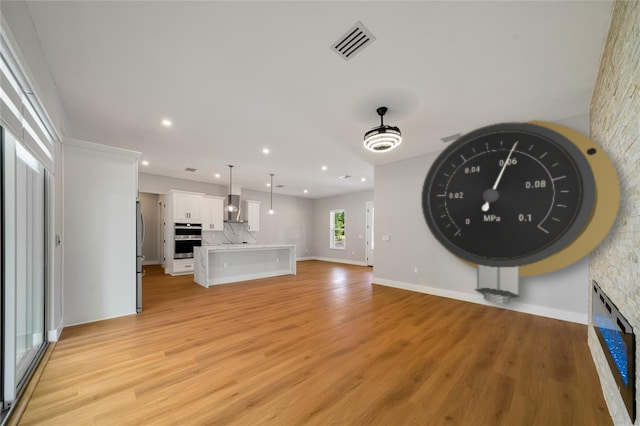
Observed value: 0.06 MPa
